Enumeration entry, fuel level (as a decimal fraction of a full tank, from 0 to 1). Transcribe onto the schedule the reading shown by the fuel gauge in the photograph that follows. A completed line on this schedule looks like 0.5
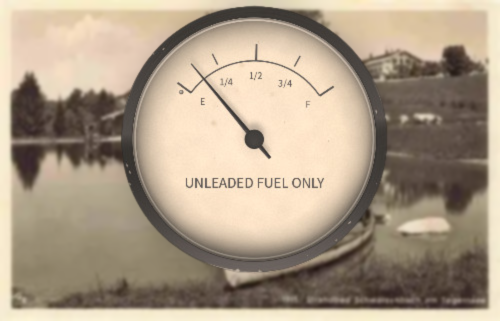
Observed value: 0.125
